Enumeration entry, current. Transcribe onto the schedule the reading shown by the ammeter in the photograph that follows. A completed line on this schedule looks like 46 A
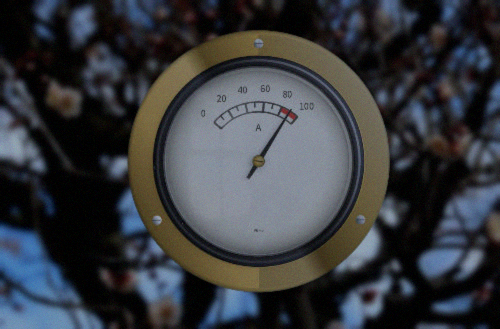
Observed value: 90 A
